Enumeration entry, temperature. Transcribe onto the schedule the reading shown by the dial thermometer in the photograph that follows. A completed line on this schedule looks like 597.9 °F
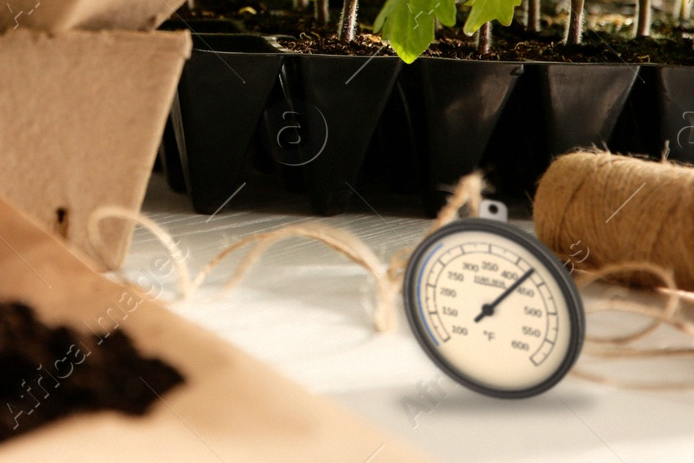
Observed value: 425 °F
